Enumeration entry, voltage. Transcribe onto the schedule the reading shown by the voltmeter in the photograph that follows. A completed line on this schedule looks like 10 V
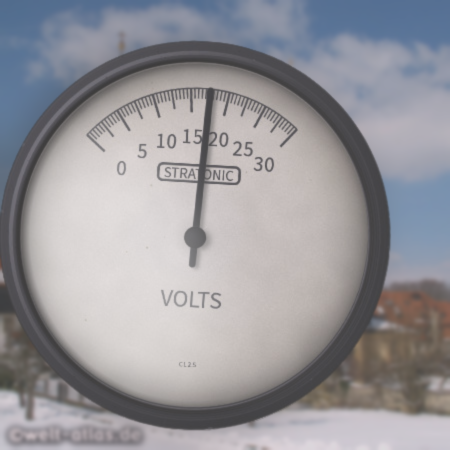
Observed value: 17.5 V
